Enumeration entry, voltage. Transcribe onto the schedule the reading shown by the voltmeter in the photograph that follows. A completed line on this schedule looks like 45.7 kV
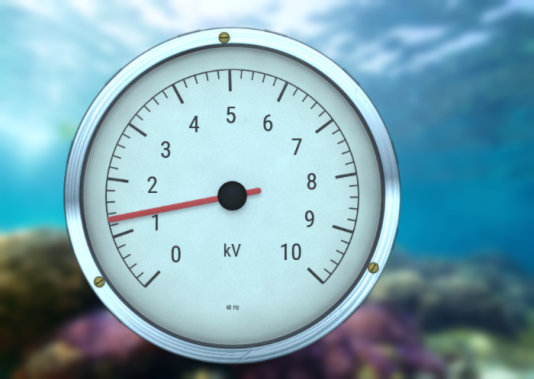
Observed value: 1.3 kV
